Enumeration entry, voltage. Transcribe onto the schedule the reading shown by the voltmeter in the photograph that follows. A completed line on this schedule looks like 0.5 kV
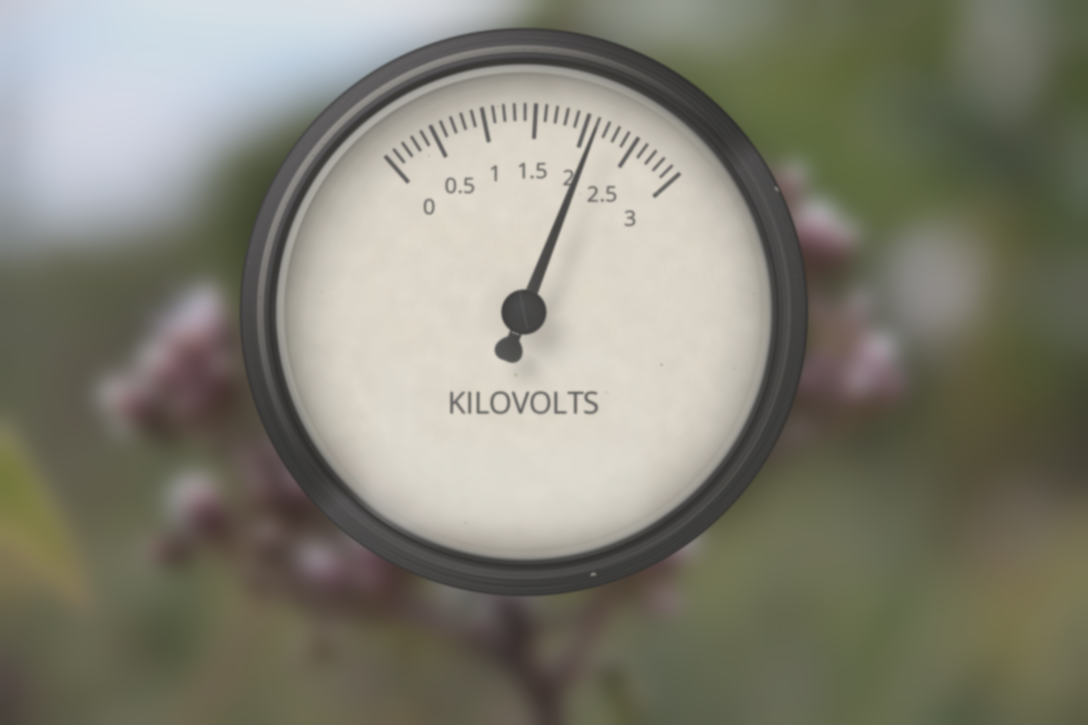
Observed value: 2.1 kV
